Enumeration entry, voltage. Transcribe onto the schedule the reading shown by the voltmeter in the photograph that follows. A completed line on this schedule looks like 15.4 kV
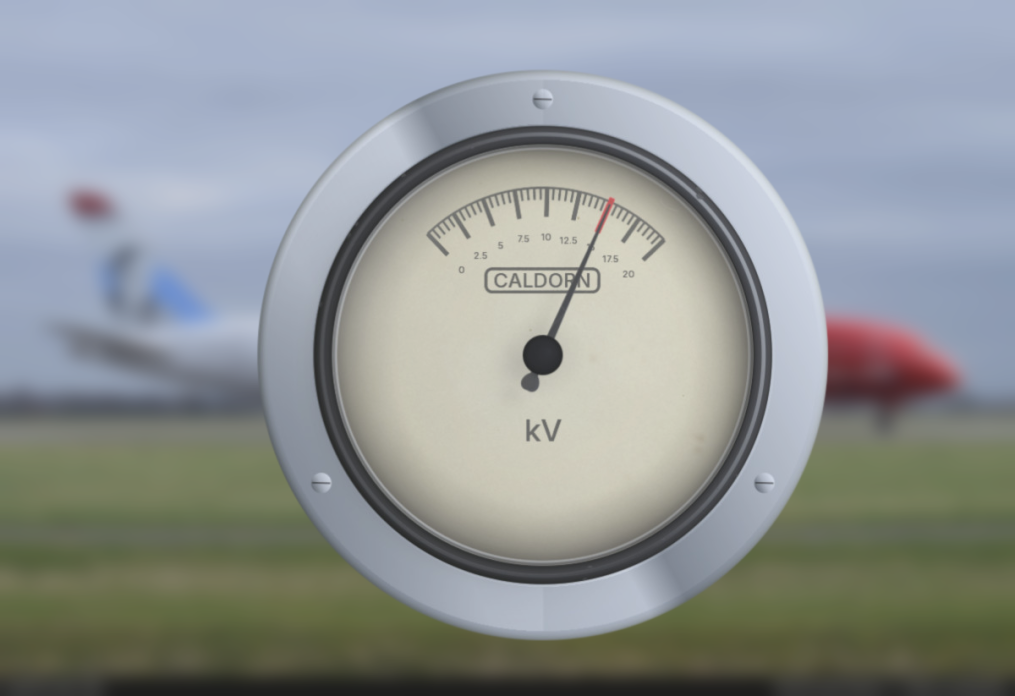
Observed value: 15 kV
